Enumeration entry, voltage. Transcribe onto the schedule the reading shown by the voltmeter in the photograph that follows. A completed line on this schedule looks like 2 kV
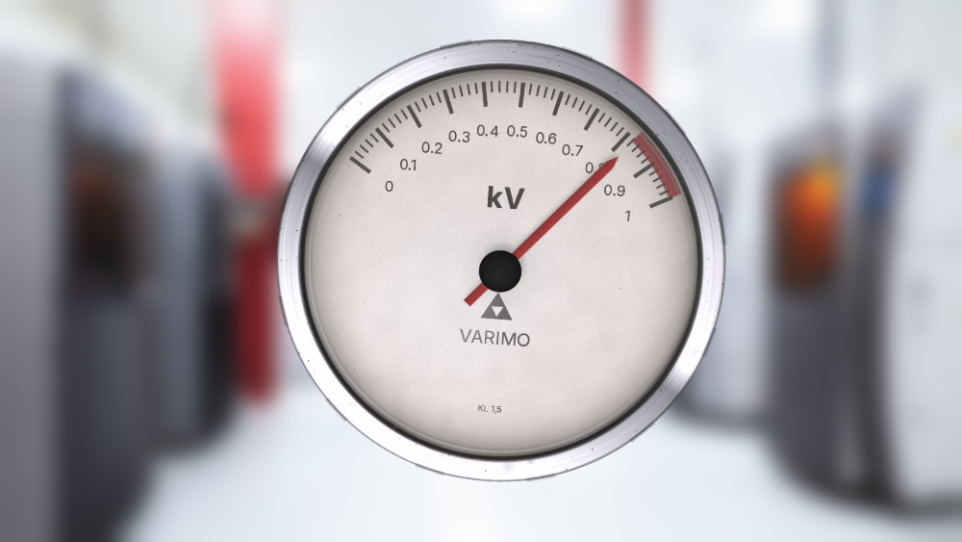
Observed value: 0.82 kV
